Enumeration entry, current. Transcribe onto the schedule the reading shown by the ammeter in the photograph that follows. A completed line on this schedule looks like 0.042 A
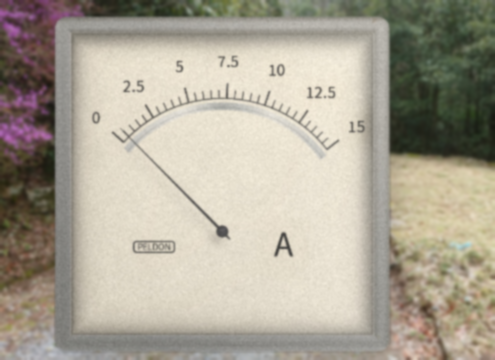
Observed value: 0.5 A
